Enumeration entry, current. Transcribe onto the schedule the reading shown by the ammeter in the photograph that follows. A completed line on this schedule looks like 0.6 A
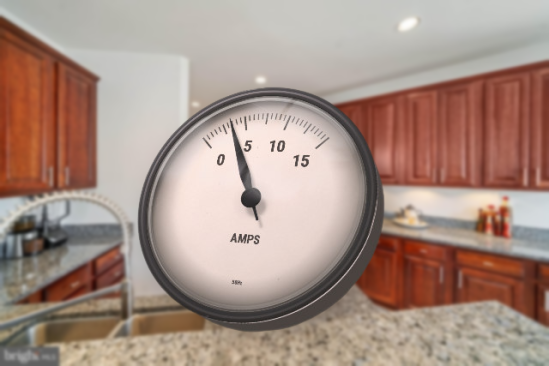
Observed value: 3.5 A
